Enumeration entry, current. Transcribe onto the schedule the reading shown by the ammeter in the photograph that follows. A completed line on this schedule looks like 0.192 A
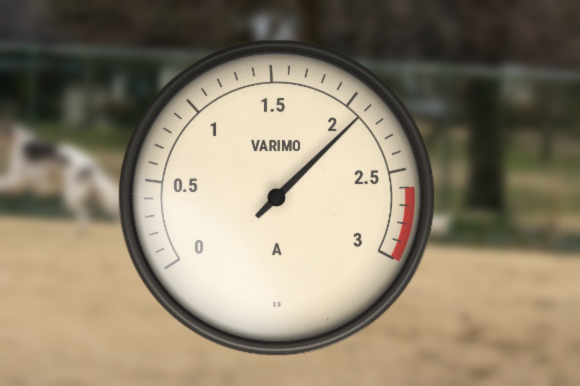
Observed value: 2.1 A
